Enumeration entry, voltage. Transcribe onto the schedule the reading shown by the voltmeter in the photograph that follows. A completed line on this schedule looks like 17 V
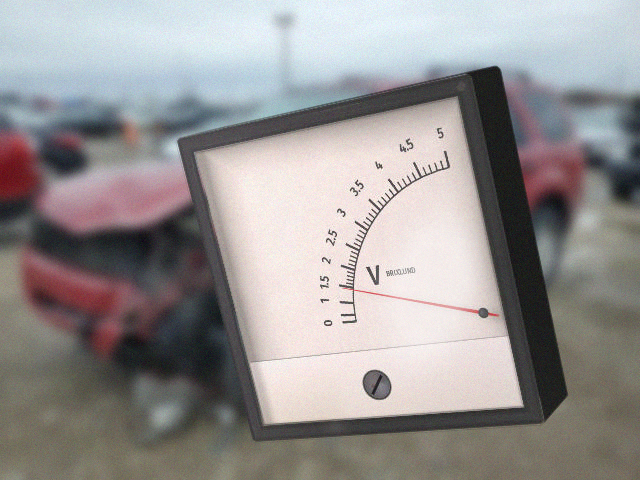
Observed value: 1.5 V
